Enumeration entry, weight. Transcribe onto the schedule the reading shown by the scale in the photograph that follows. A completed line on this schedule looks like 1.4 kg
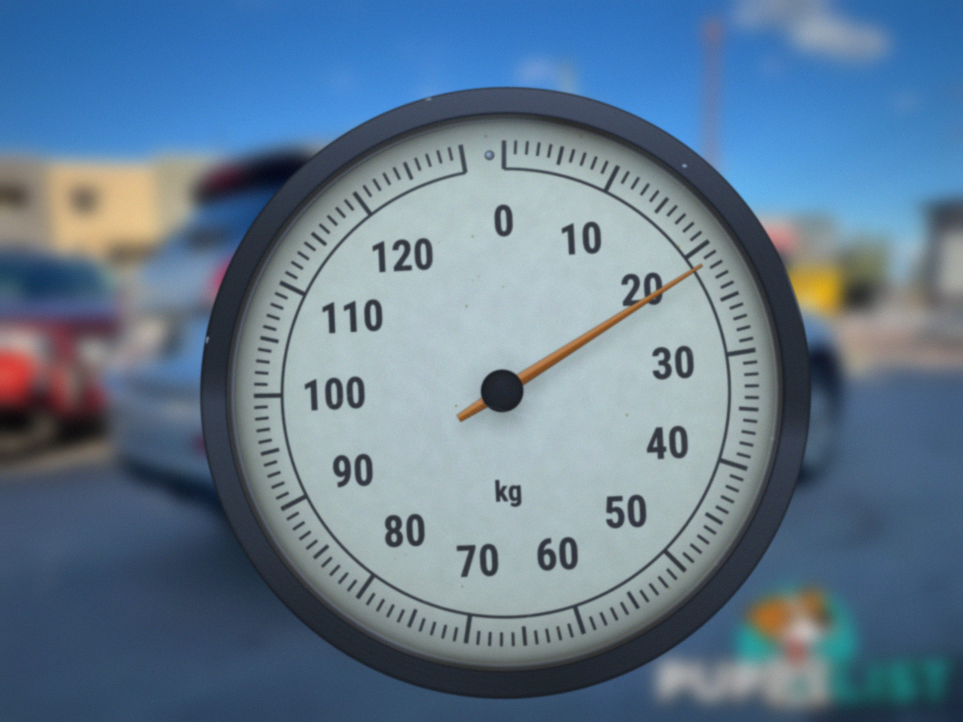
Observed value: 21.5 kg
